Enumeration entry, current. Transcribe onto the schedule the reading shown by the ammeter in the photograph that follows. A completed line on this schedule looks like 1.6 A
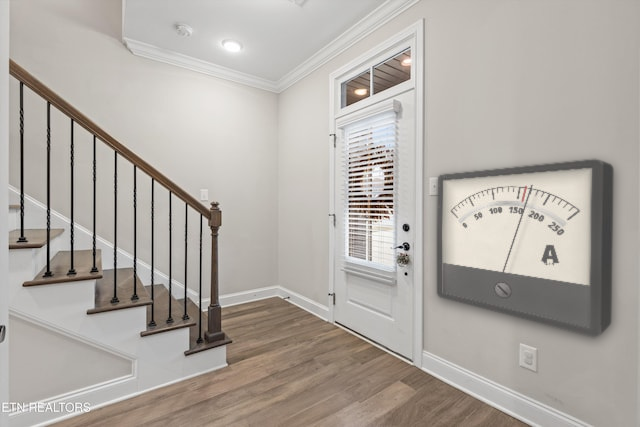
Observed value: 170 A
